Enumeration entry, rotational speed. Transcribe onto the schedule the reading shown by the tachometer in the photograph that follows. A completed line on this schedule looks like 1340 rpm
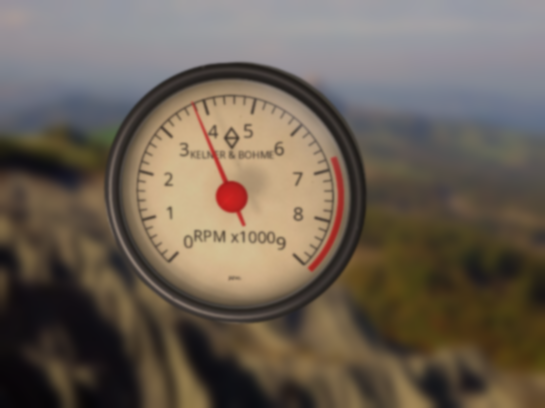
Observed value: 3800 rpm
